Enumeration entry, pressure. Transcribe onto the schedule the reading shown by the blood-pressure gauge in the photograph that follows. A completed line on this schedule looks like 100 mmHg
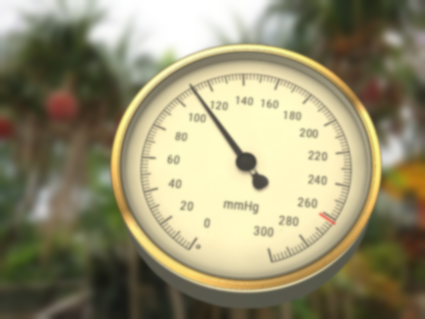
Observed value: 110 mmHg
